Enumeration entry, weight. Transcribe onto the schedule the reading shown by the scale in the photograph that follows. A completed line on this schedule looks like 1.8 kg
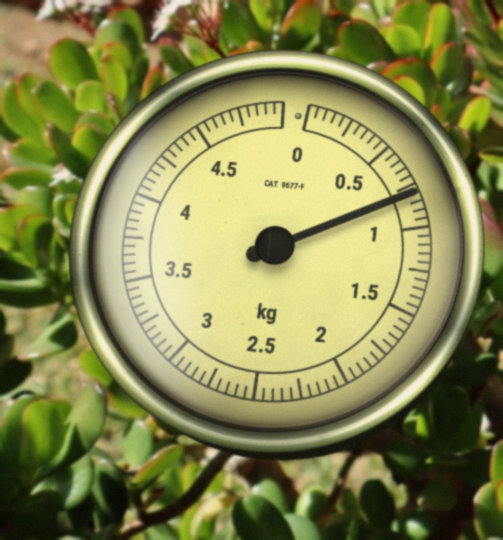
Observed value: 0.8 kg
